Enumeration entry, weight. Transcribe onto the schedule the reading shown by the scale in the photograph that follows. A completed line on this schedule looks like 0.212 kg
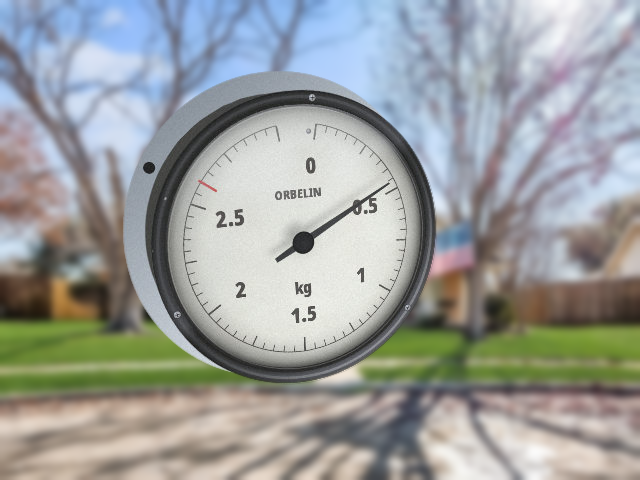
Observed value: 0.45 kg
